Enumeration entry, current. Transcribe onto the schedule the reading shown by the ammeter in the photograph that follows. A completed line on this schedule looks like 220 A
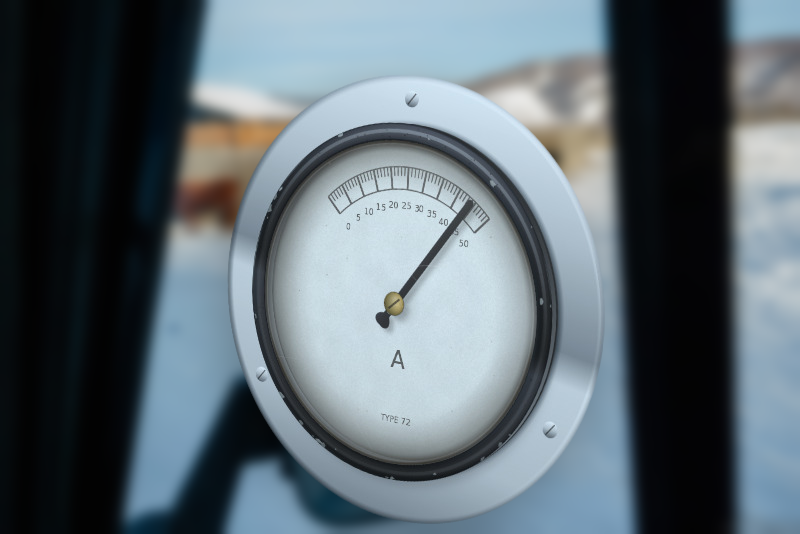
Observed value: 45 A
